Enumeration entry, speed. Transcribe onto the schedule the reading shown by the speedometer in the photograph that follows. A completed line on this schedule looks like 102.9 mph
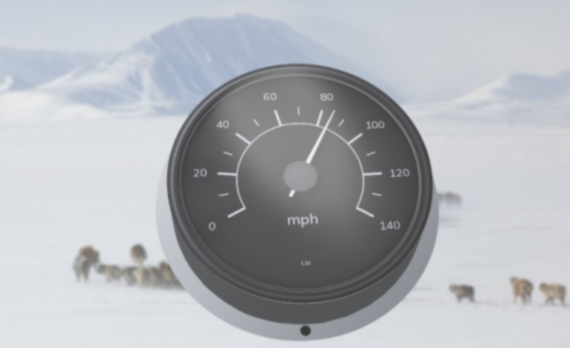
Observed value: 85 mph
